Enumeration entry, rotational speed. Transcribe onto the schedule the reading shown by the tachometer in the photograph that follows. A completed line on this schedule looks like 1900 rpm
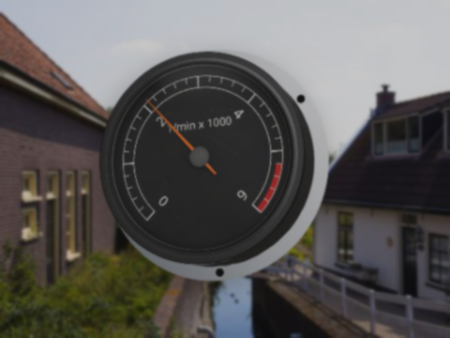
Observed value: 2100 rpm
